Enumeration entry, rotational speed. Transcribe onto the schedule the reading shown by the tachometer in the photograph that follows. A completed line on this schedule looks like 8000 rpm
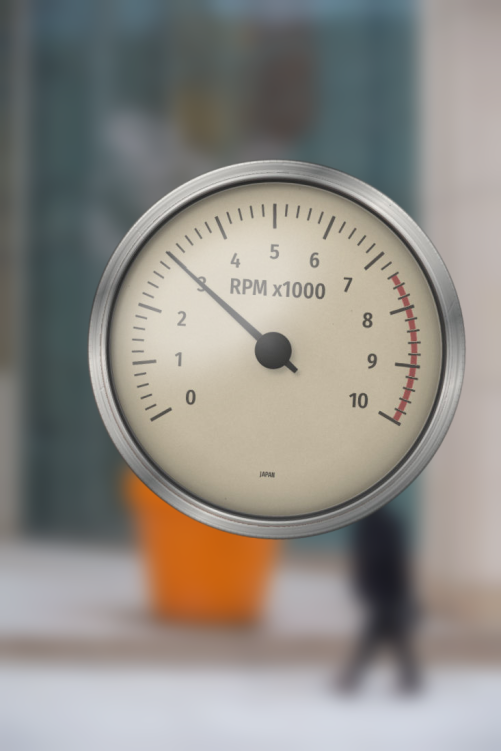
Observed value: 3000 rpm
